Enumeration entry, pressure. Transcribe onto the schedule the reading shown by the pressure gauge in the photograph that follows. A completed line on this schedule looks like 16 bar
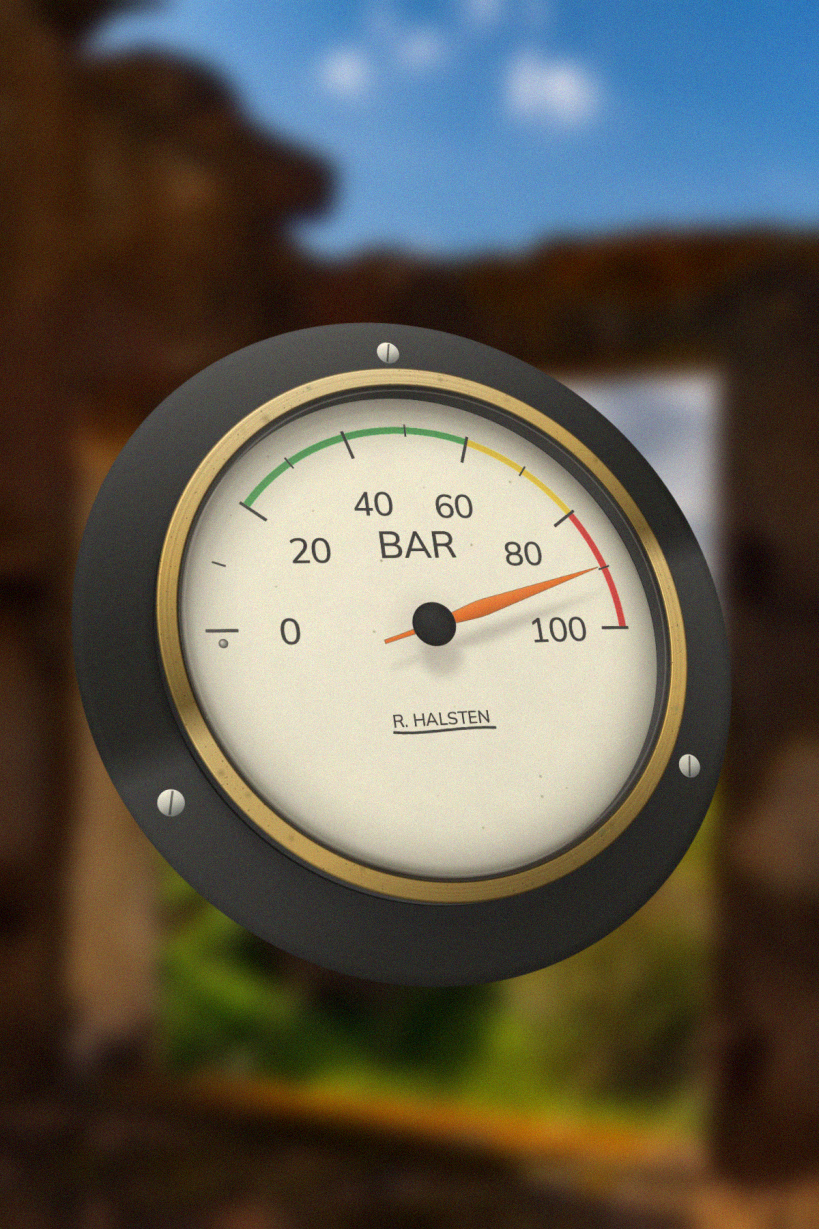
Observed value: 90 bar
